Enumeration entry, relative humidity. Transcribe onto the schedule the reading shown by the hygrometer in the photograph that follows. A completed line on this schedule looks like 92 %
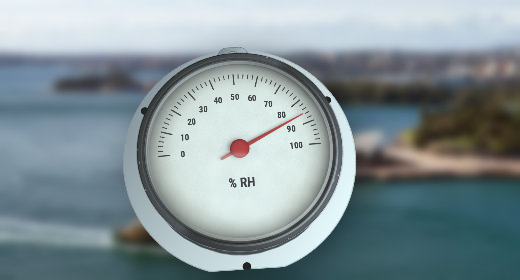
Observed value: 86 %
